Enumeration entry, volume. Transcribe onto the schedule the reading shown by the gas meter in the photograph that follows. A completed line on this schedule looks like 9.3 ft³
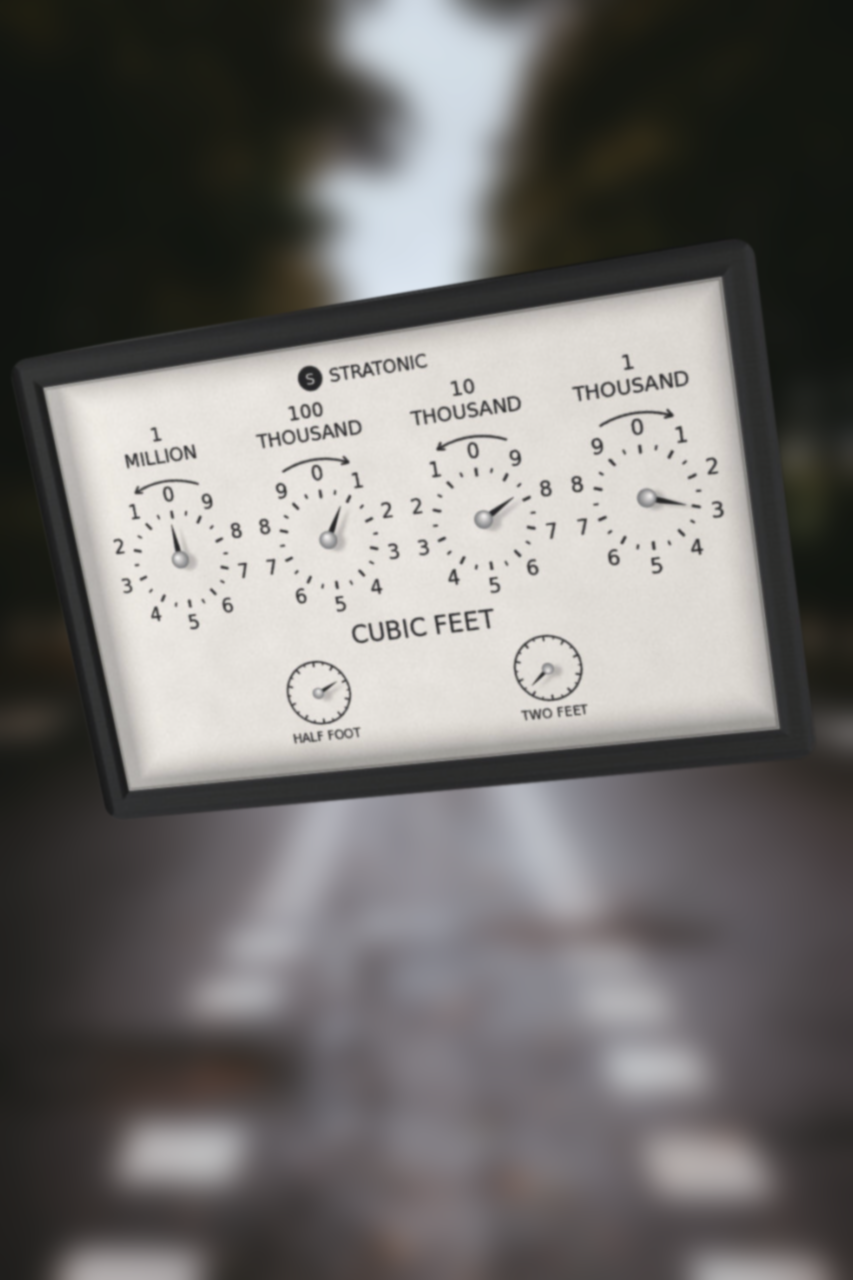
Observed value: 8300 ft³
